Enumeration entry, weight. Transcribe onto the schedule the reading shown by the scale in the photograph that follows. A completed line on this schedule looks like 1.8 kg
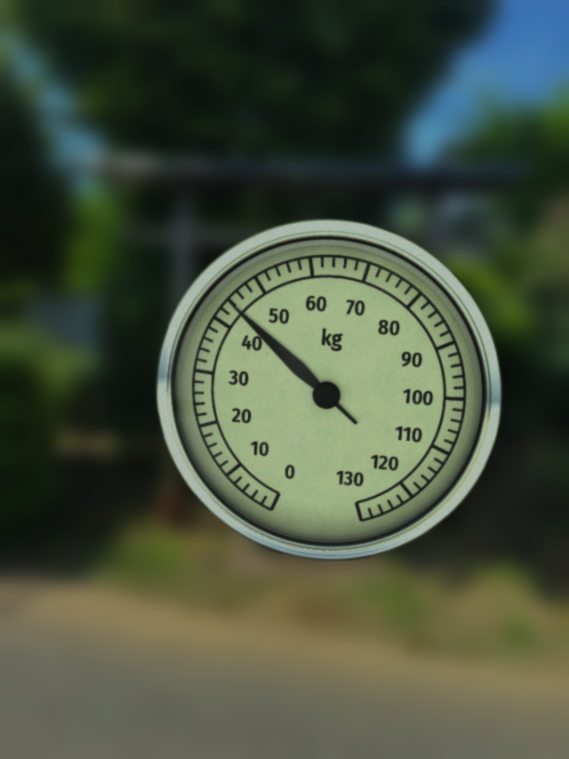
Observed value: 44 kg
